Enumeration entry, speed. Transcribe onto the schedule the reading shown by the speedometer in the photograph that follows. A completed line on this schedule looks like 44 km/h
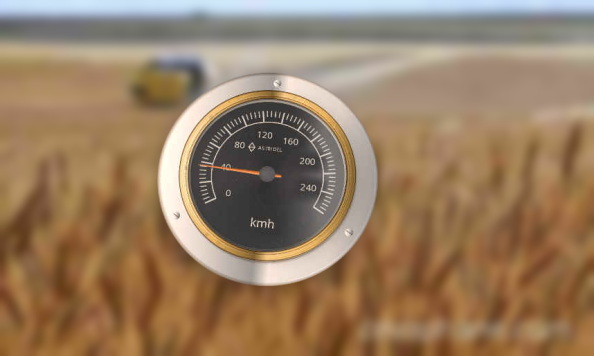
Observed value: 36 km/h
